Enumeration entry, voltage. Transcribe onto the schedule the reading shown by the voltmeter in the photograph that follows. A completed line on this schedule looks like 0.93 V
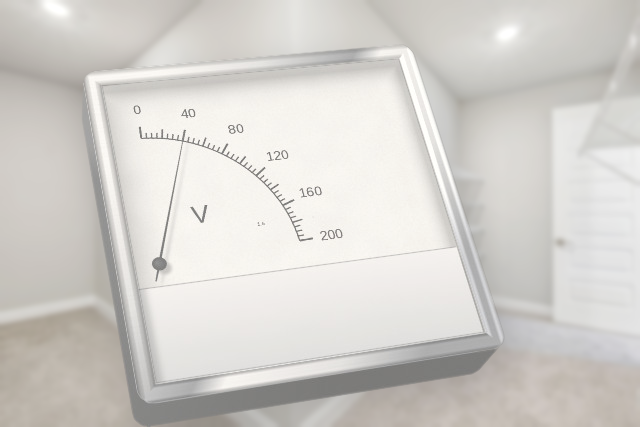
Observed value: 40 V
